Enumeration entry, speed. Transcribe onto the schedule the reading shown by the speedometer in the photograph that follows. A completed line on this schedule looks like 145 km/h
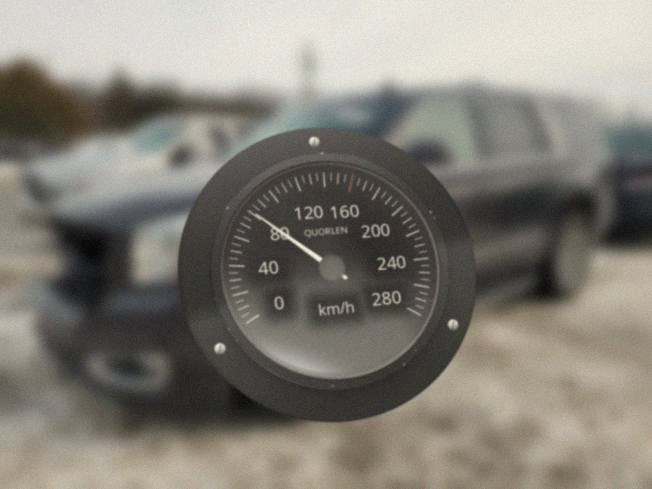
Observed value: 80 km/h
